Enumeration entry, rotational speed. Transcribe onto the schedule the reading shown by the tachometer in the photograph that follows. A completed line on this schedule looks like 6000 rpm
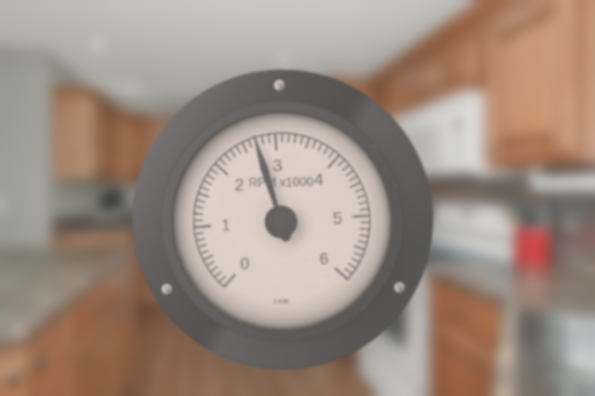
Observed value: 2700 rpm
